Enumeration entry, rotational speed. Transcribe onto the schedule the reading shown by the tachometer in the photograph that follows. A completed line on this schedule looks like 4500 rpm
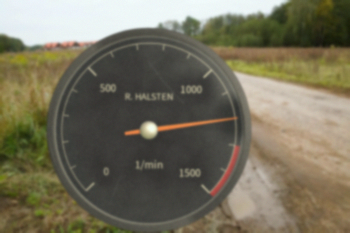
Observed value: 1200 rpm
